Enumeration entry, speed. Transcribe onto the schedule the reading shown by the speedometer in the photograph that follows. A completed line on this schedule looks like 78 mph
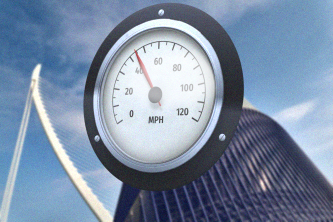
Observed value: 45 mph
